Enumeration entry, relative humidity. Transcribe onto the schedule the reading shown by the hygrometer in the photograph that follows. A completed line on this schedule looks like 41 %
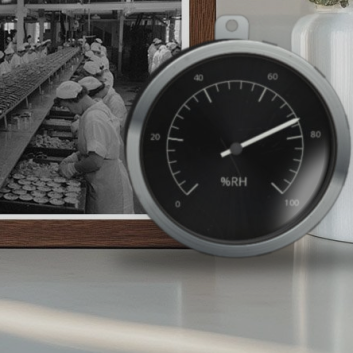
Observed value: 74 %
